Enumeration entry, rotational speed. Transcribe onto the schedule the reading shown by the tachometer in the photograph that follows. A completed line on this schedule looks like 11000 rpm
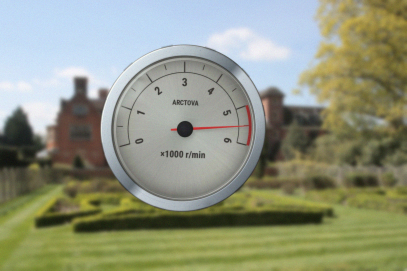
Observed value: 5500 rpm
